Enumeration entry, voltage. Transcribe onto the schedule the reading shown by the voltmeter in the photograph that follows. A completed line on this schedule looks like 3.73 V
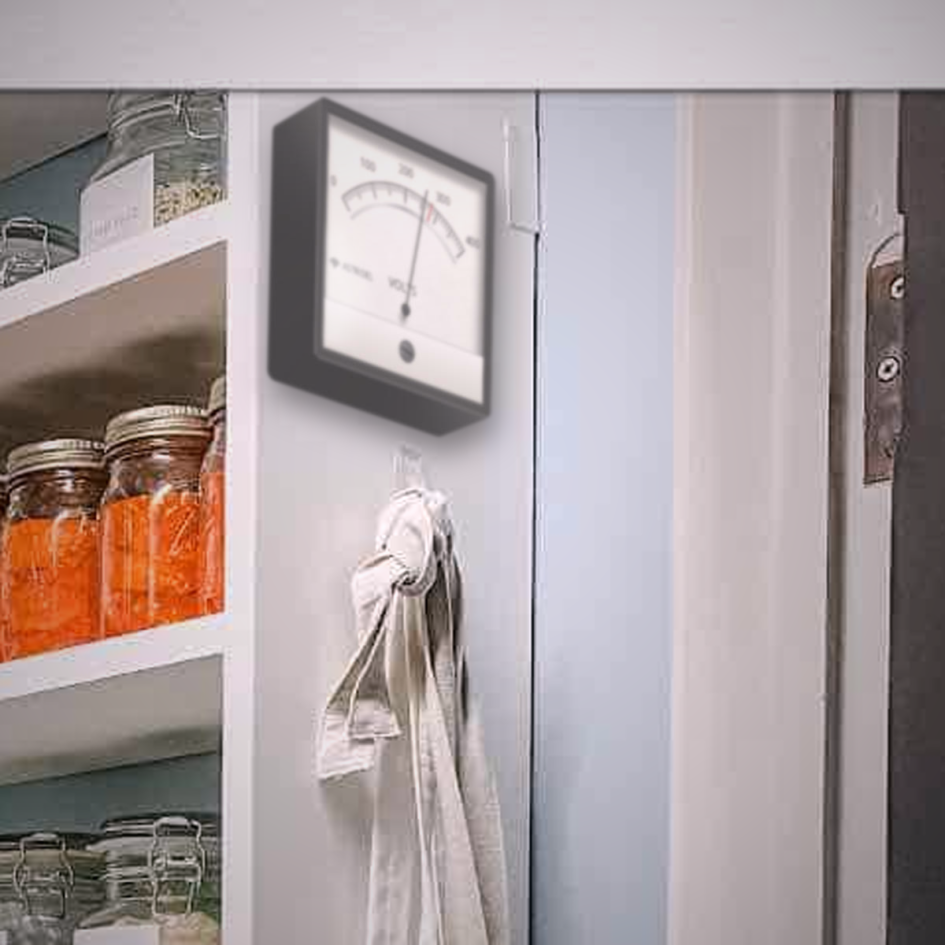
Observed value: 250 V
